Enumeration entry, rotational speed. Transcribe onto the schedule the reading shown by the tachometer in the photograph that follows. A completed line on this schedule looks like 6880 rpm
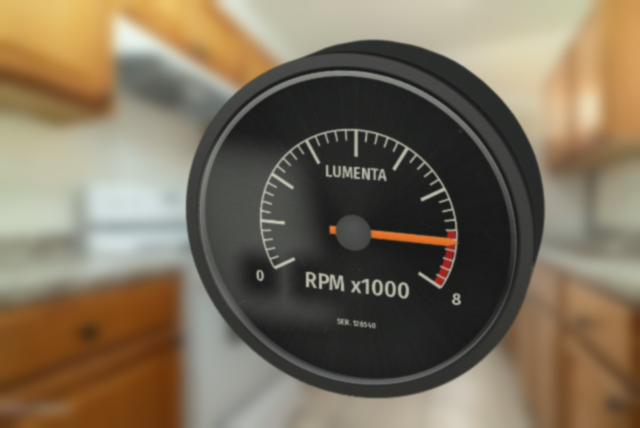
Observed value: 7000 rpm
